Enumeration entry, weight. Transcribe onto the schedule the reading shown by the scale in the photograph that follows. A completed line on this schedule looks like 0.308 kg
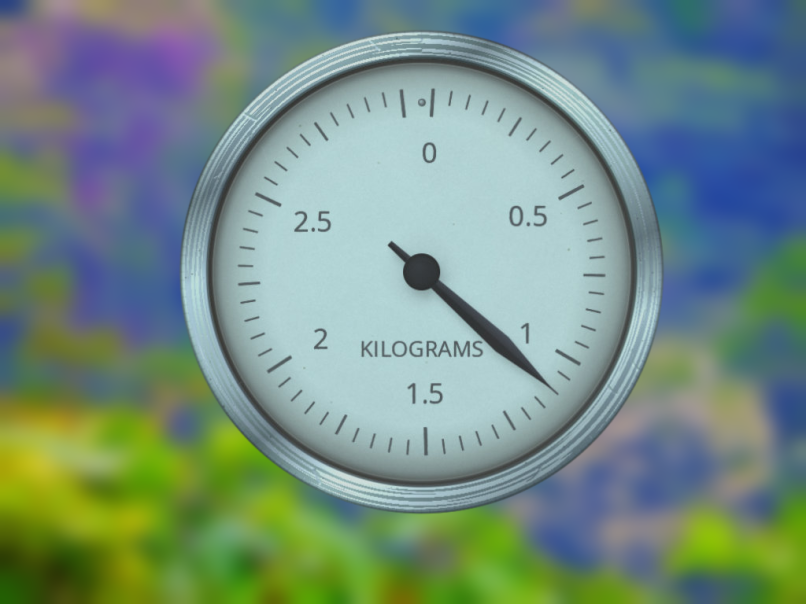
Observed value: 1.1 kg
